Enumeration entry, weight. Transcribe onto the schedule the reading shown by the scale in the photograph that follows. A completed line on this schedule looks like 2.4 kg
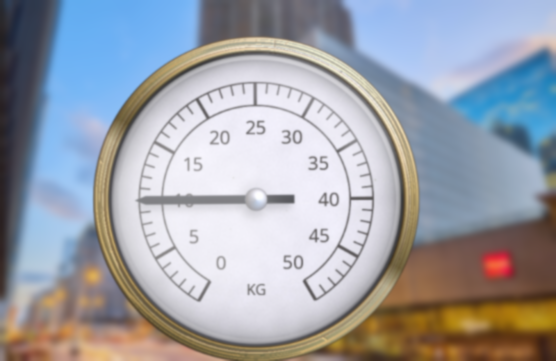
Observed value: 10 kg
